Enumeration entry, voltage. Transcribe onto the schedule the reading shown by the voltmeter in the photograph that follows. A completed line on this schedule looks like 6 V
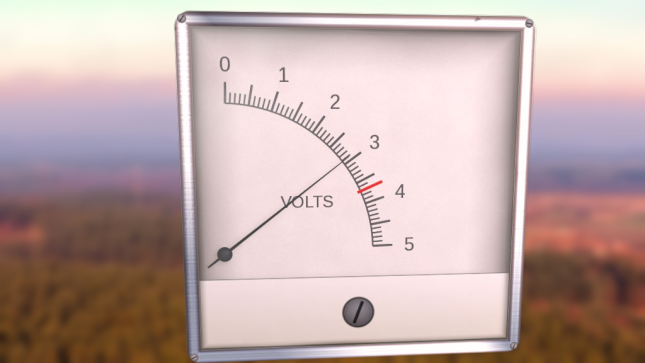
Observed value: 2.9 V
